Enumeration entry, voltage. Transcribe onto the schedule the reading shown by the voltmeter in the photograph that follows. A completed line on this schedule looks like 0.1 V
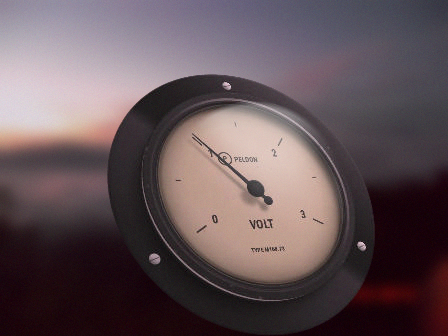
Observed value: 1 V
